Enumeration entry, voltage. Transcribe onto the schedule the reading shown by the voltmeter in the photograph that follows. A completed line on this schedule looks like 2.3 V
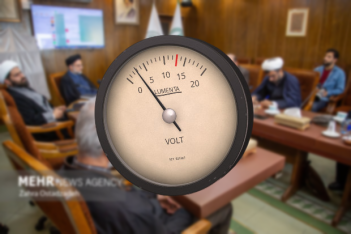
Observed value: 3 V
